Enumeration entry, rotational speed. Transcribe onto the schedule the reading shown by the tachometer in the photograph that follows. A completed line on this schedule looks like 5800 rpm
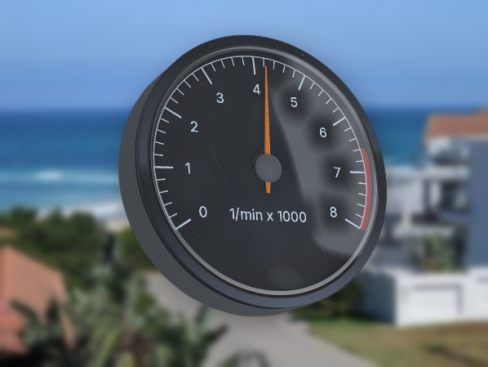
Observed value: 4200 rpm
